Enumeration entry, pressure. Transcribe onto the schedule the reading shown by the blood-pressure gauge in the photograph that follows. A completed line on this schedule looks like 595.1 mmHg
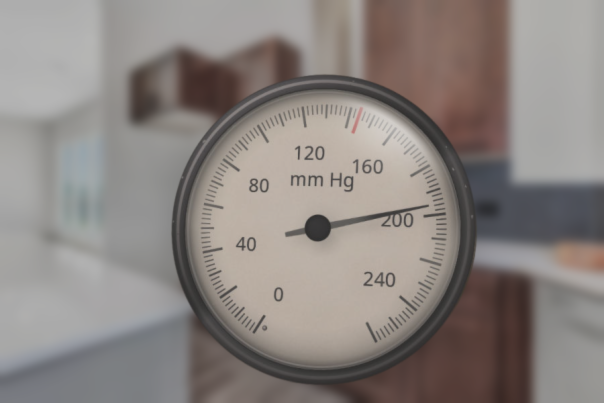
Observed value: 196 mmHg
